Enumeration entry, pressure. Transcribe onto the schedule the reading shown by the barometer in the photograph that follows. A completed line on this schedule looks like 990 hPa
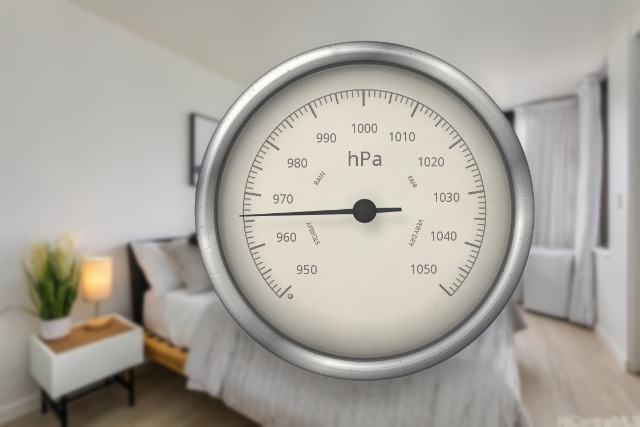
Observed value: 966 hPa
